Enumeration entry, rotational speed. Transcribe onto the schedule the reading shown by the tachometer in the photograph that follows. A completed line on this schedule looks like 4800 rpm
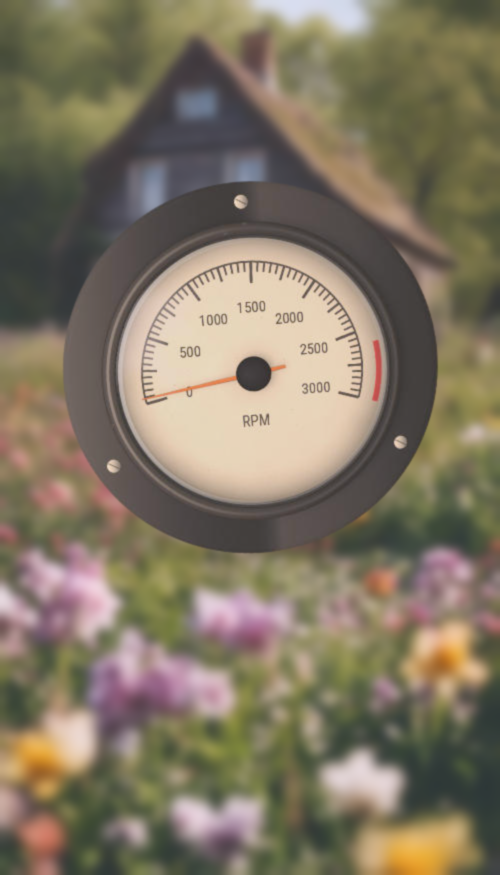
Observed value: 50 rpm
